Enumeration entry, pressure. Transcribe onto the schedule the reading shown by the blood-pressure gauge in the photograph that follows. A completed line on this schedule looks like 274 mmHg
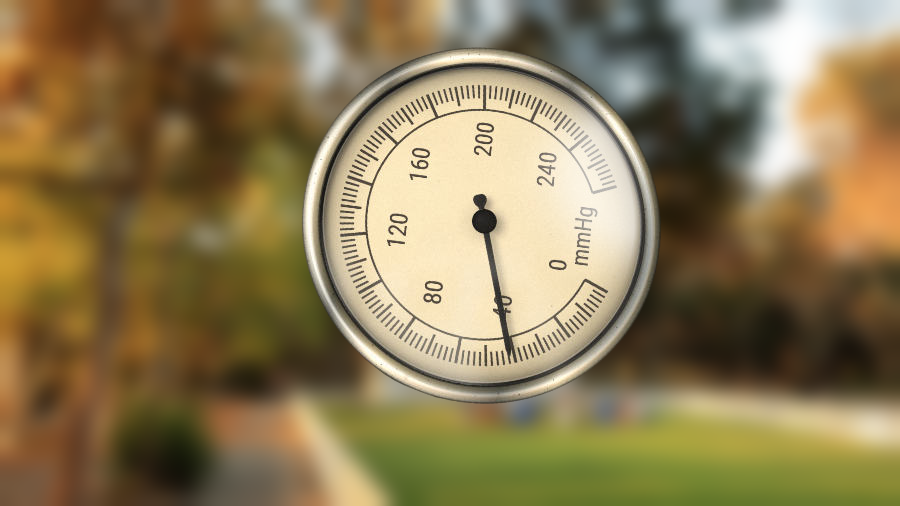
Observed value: 42 mmHg
